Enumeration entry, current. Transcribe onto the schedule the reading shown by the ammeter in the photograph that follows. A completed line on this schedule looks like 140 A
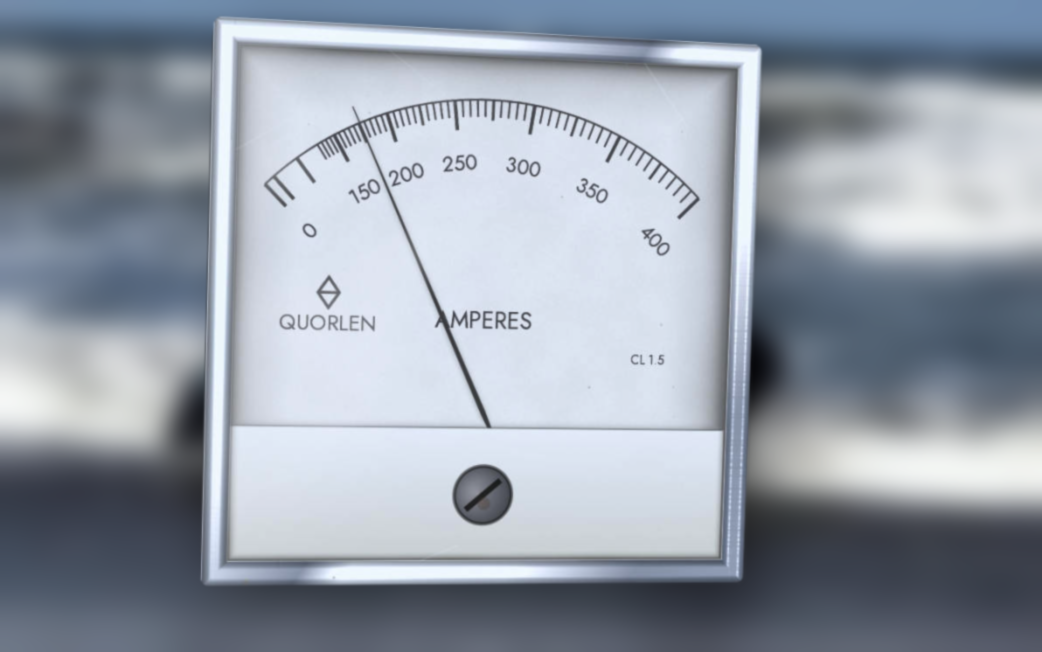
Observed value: 175 A
